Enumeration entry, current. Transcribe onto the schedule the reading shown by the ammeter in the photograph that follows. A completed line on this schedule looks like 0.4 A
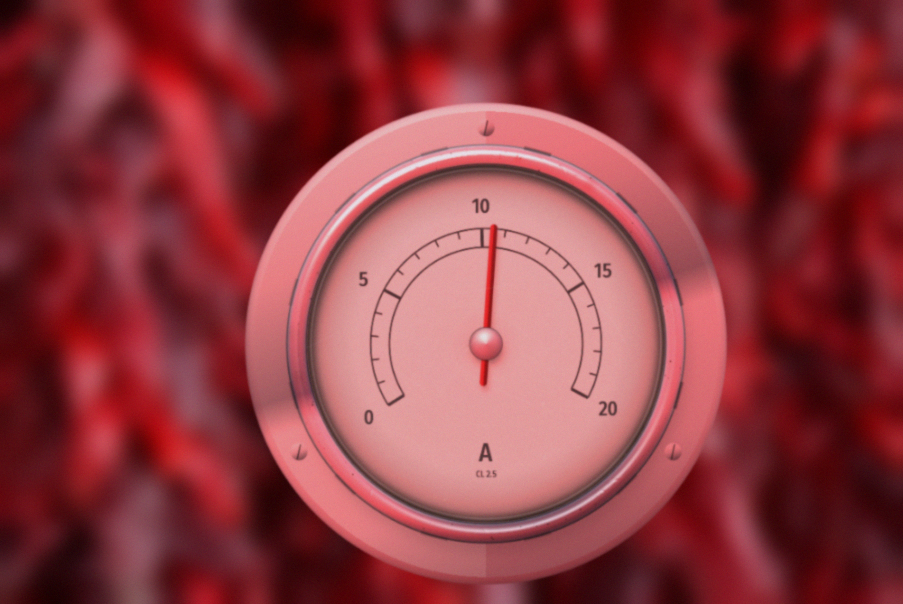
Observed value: 10.5 A
